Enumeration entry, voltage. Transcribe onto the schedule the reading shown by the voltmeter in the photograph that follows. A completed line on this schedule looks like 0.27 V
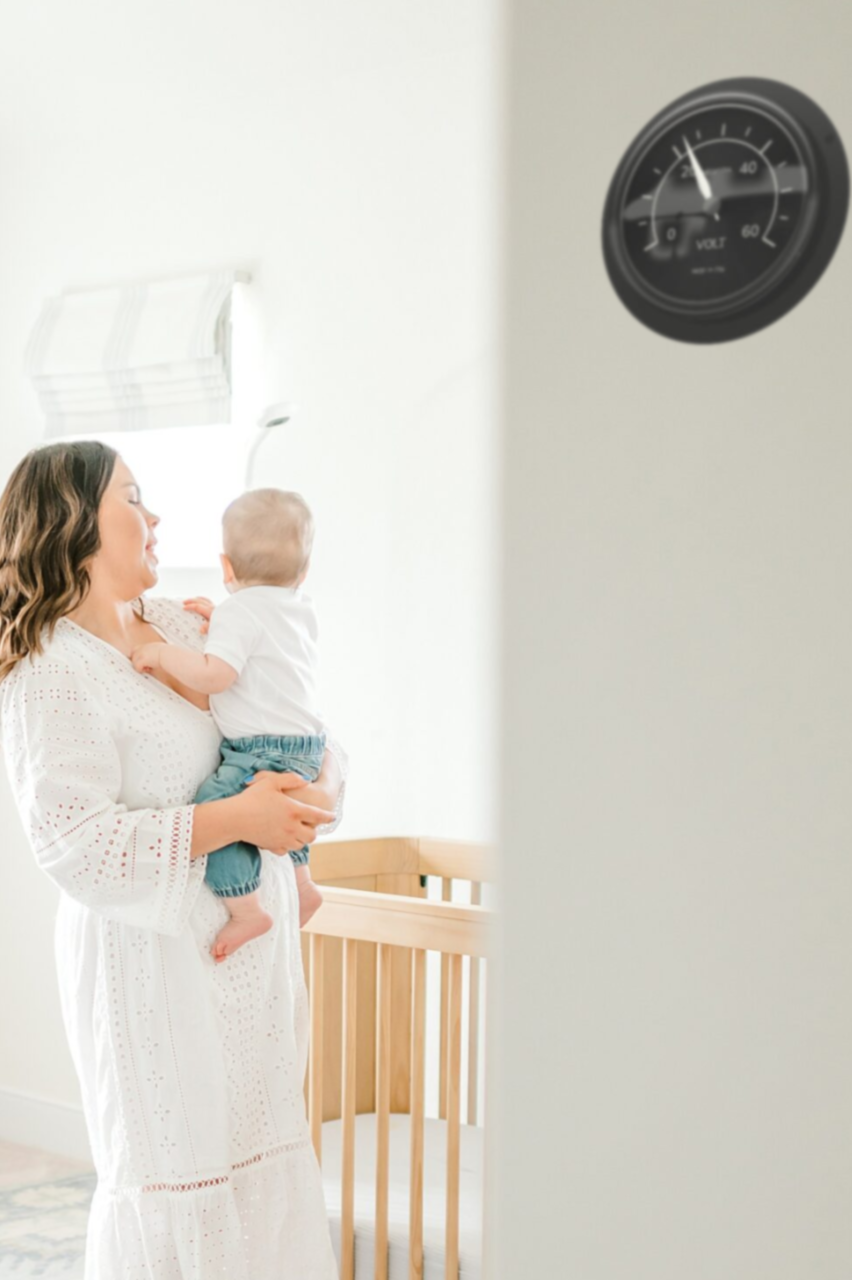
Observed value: 22.5 V
